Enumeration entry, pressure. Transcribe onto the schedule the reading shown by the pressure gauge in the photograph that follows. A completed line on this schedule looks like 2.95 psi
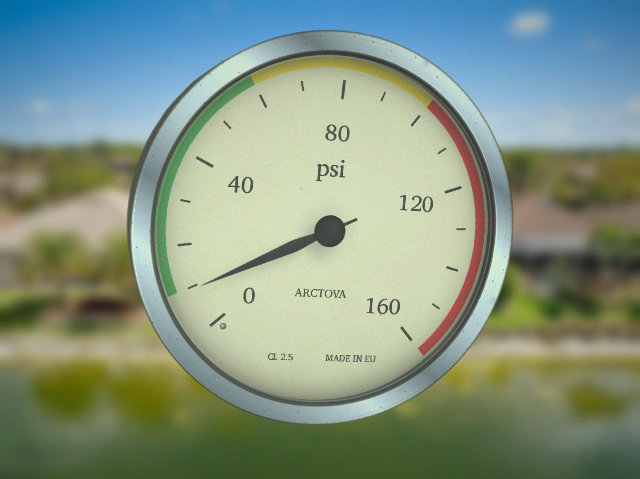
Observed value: 10 psi
